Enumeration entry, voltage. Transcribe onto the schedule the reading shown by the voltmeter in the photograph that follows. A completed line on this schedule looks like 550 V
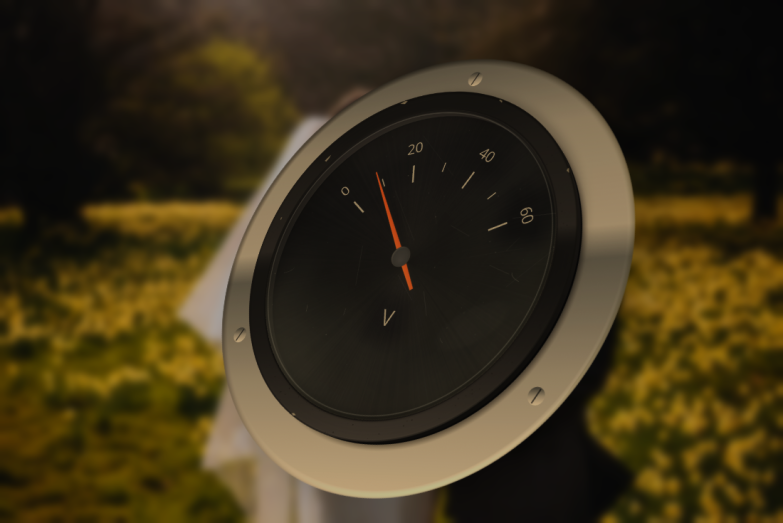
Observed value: 10 V
